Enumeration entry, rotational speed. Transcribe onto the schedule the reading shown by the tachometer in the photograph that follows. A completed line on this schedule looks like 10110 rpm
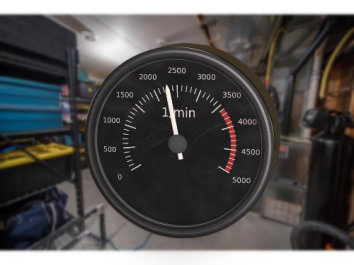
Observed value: 2300 rpm
